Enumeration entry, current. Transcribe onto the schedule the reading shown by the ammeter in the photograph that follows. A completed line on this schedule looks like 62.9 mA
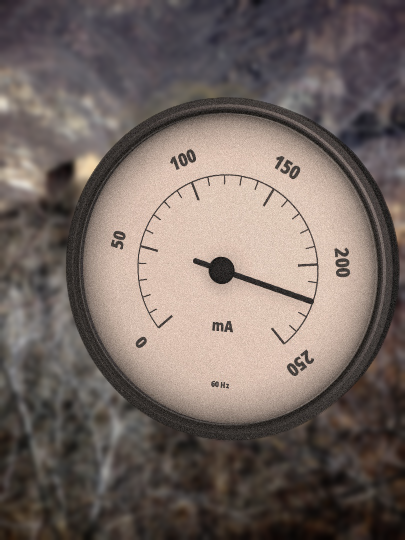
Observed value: 220 mA
